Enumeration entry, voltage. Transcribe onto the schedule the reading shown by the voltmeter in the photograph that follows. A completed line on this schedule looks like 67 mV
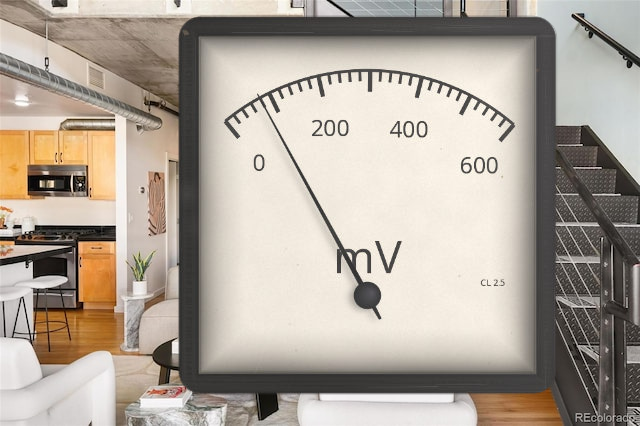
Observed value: 80 mV
